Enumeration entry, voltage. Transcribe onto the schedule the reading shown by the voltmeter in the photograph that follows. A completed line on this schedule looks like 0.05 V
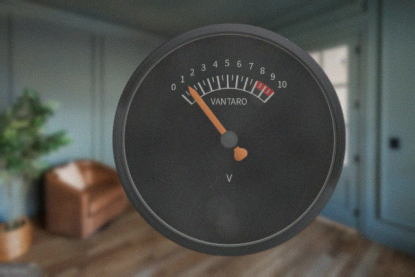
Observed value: 1 V
